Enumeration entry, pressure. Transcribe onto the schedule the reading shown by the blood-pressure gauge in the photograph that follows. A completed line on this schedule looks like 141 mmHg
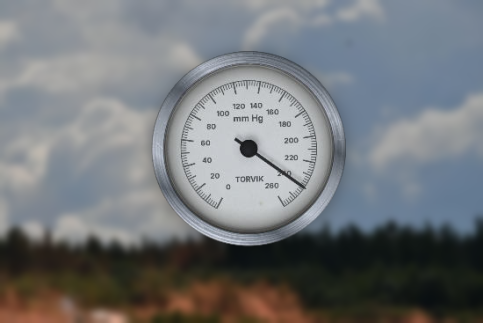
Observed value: 240 mmHg
